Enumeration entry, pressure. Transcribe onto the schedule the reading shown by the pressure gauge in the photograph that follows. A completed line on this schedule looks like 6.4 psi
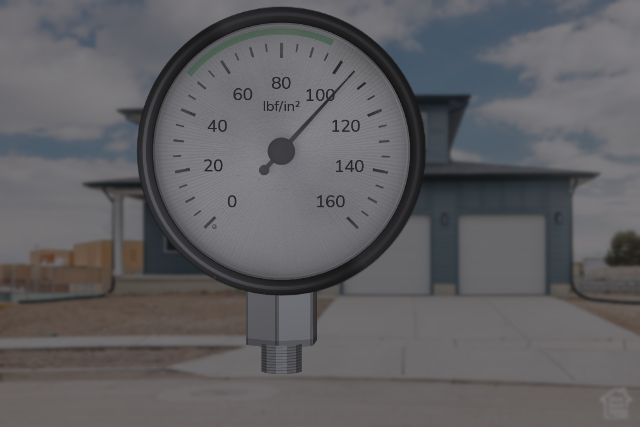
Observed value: 105 psi
